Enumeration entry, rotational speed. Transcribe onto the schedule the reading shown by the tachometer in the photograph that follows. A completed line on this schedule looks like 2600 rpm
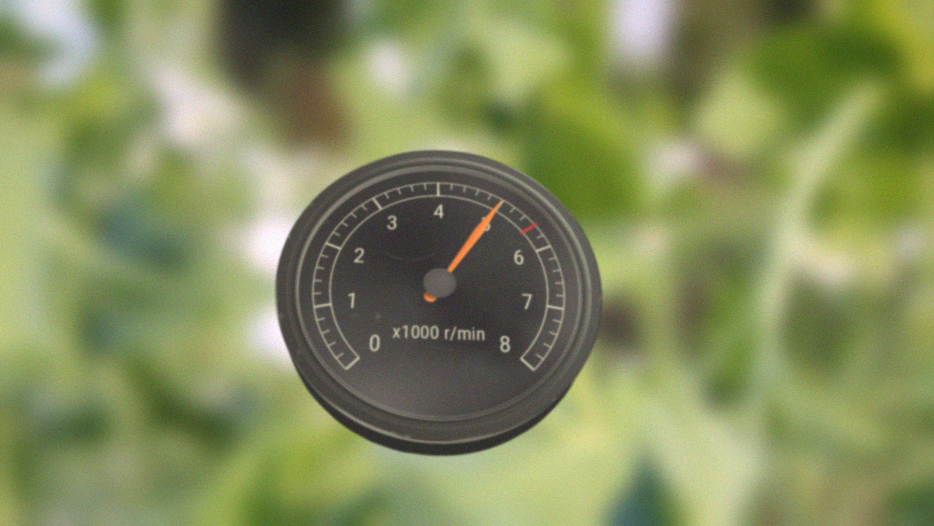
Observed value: 5000 rpm
